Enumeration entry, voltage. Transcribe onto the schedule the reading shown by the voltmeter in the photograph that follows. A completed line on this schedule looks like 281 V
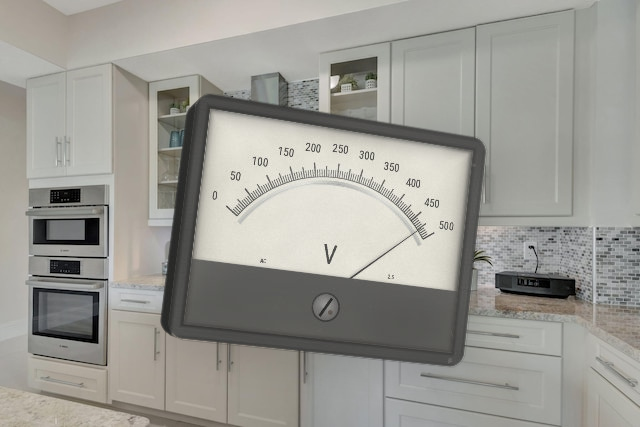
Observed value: 475 V
